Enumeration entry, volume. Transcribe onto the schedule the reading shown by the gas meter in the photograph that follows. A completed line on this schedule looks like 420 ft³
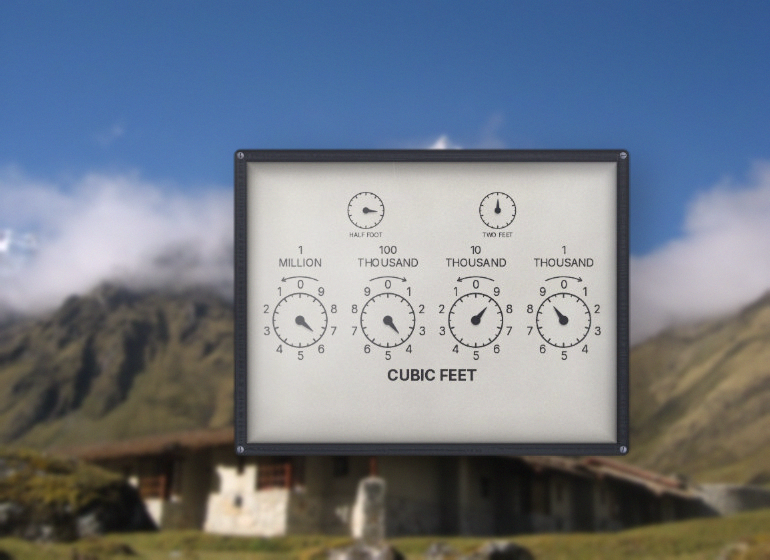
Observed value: 638900 ft³
